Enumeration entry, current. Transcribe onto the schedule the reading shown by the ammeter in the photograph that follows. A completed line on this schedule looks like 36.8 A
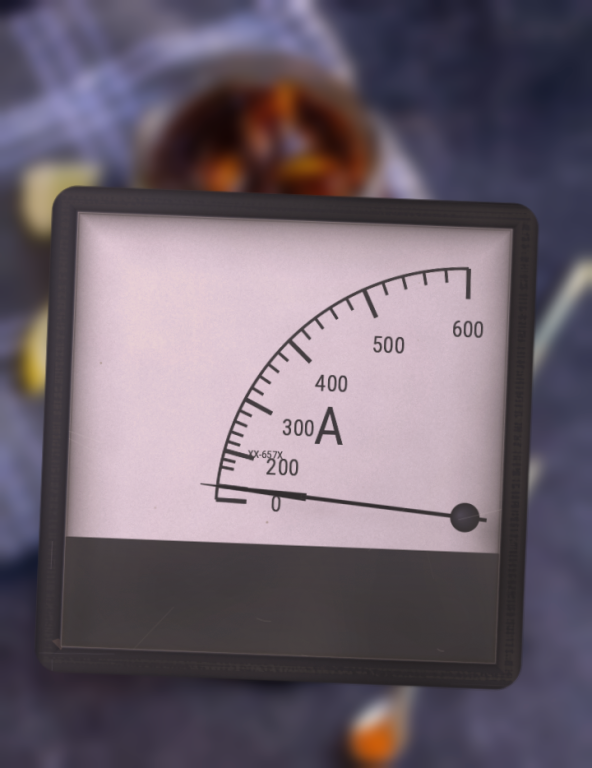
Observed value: 100 A
